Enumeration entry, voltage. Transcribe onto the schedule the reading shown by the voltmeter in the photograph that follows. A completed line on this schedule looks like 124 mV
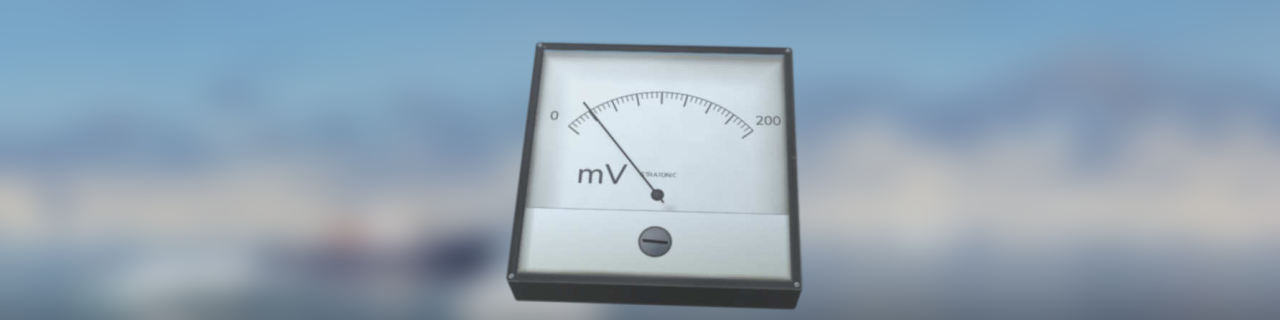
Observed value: 25 mV
